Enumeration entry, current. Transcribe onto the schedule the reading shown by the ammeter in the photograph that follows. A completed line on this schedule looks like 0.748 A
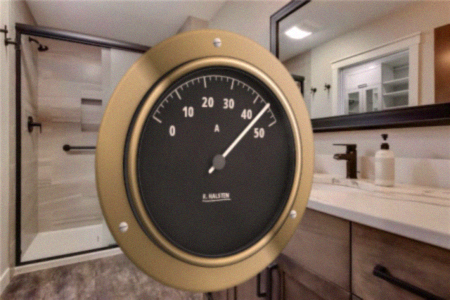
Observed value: 44 A
